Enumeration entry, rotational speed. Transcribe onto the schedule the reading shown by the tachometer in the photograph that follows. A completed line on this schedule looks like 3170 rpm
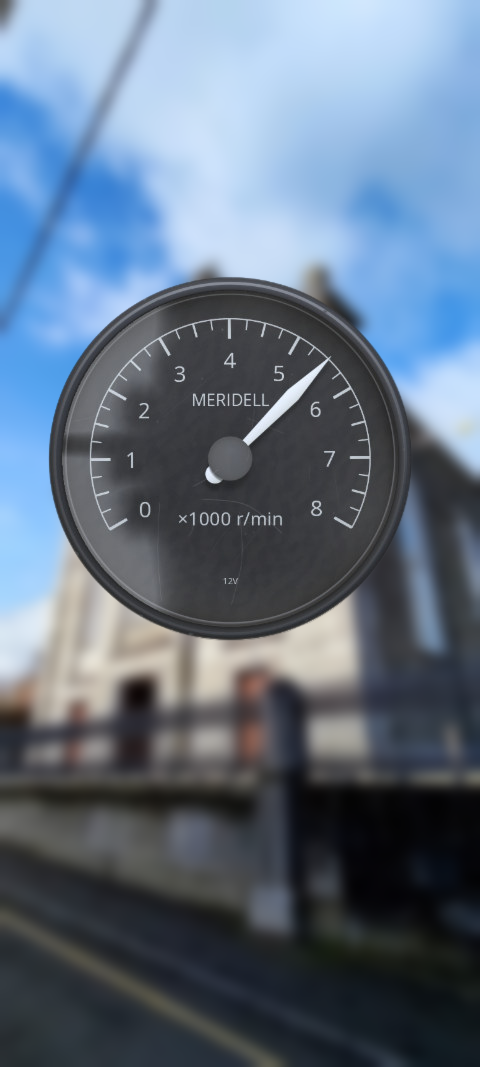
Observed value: 5500 rpm
